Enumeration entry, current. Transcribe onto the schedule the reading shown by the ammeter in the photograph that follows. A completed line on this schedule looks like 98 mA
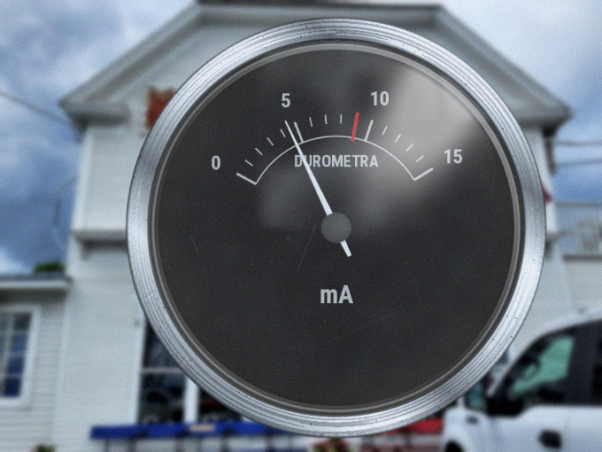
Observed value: 4.5 mA
